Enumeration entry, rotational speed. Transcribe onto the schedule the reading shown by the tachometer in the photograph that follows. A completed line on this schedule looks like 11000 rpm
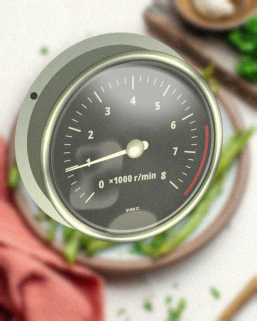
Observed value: 1000 rpm
